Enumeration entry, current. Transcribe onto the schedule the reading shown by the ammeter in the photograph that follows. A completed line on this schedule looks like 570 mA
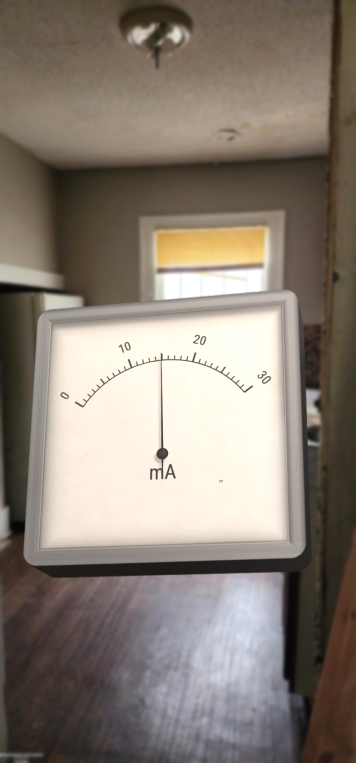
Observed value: 15 mA
